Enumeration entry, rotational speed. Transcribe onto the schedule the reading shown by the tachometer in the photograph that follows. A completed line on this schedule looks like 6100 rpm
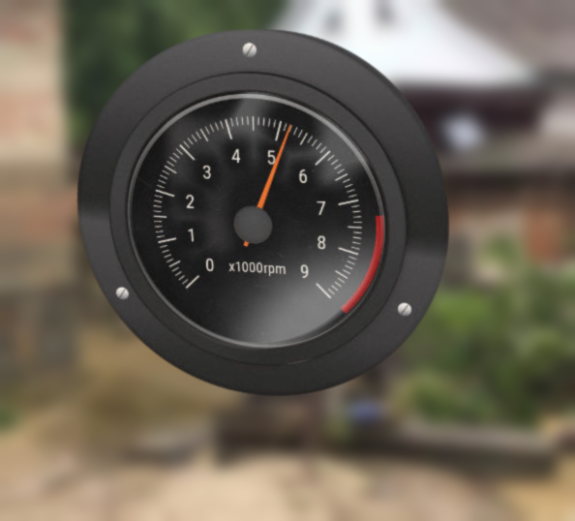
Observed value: 5200 rpm
